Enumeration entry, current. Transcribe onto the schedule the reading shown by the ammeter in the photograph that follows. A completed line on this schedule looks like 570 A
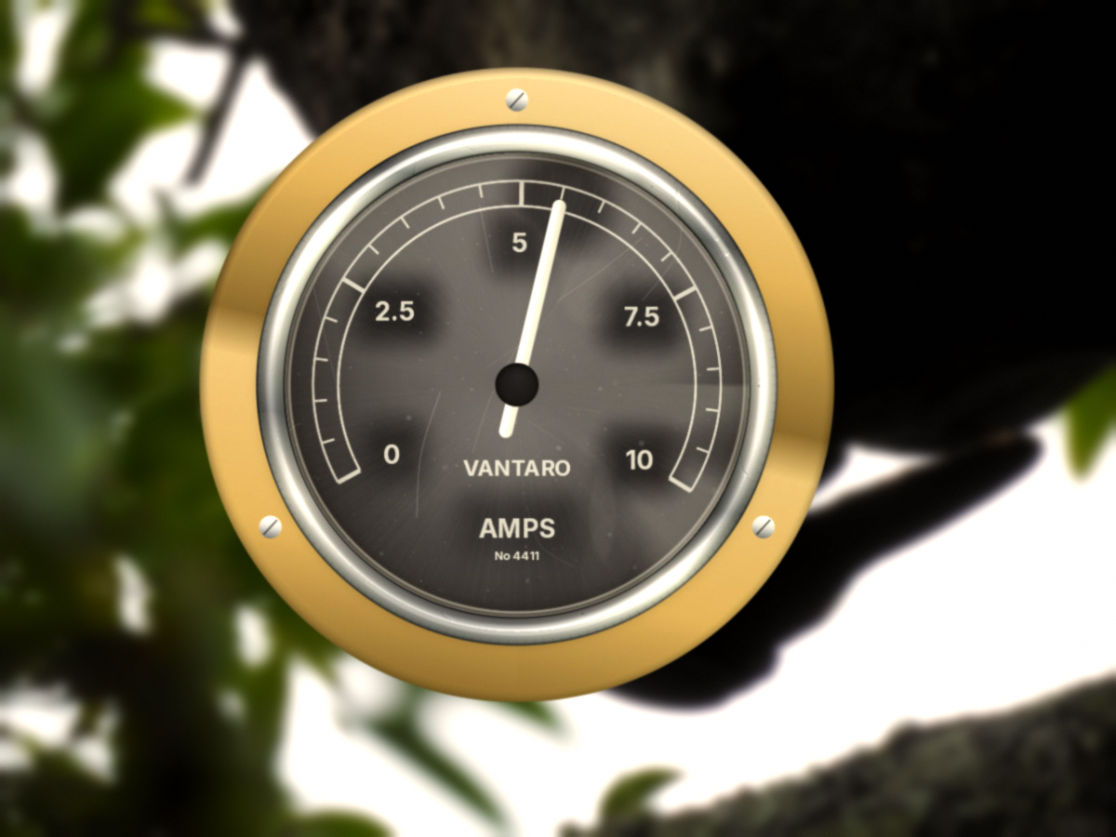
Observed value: 5.5 A
